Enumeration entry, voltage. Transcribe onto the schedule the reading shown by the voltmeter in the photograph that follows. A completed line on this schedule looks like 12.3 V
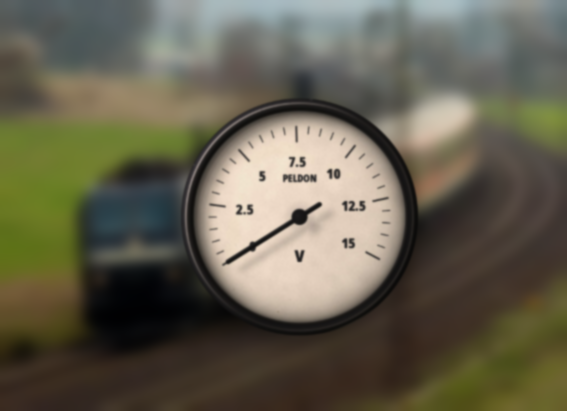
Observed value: 0 V
